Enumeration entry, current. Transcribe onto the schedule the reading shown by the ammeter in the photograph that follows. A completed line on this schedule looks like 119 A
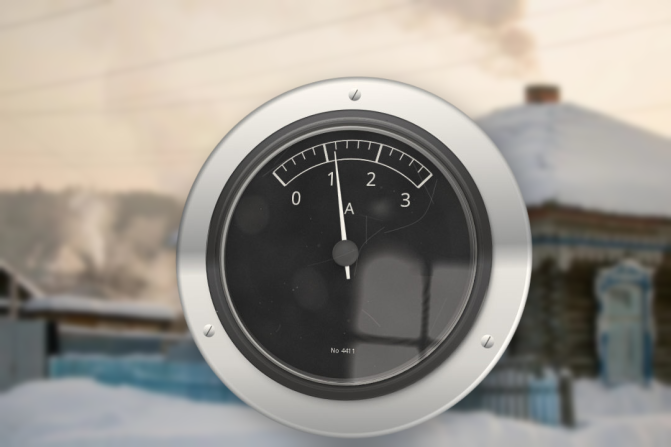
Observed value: 1.2 A
